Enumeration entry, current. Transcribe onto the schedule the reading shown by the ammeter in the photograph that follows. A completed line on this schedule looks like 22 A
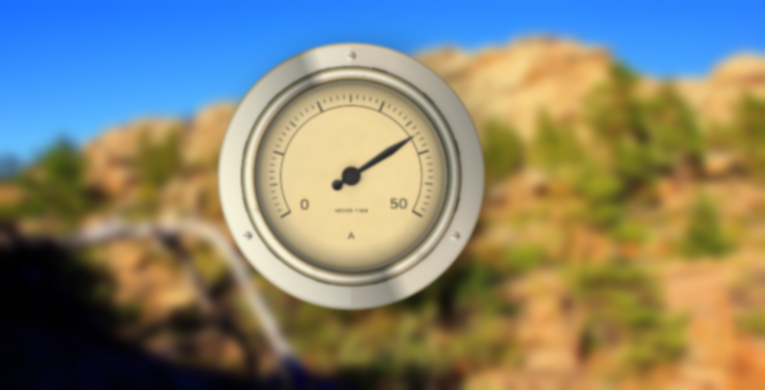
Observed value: 37 A
